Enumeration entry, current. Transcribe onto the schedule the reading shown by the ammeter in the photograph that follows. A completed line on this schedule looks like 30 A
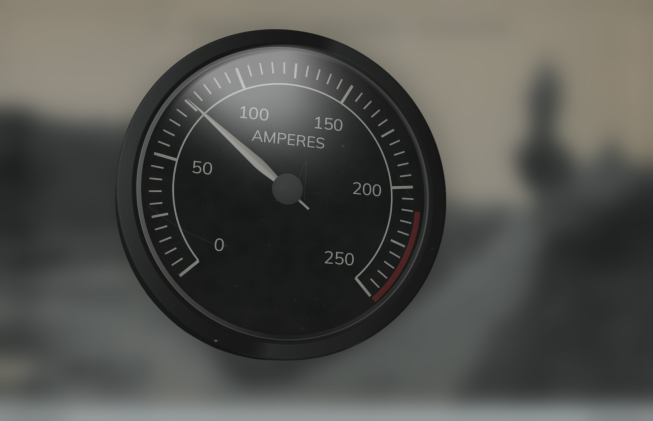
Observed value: 75 A
